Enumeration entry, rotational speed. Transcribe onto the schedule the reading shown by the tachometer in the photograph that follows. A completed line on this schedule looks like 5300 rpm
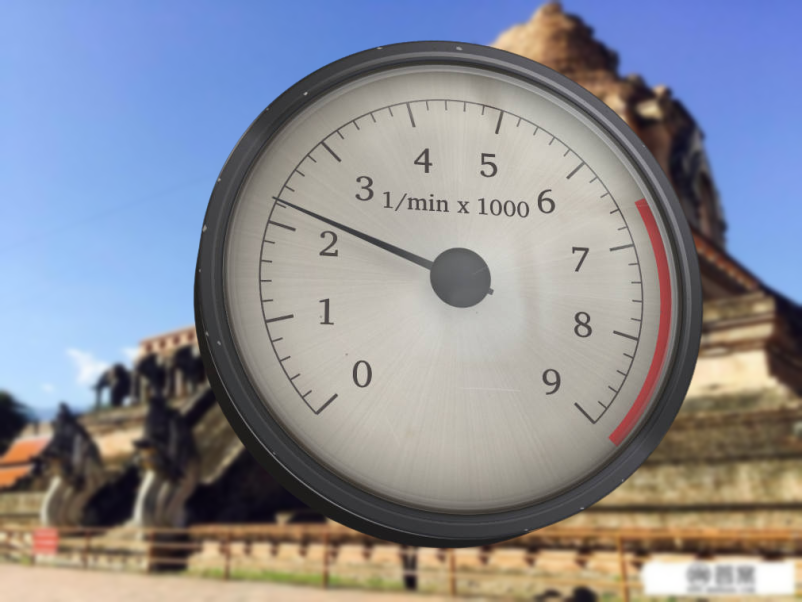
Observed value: 2200 rpm
